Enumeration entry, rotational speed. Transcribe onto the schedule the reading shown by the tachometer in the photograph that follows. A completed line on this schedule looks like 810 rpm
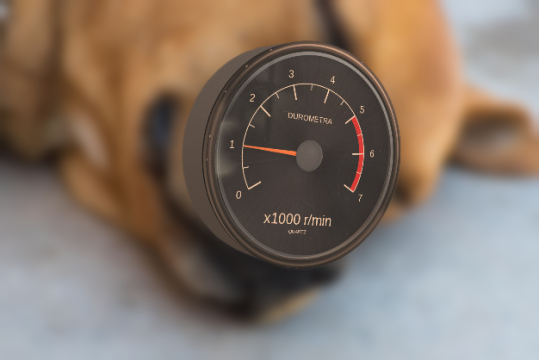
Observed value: 1000 rpm
